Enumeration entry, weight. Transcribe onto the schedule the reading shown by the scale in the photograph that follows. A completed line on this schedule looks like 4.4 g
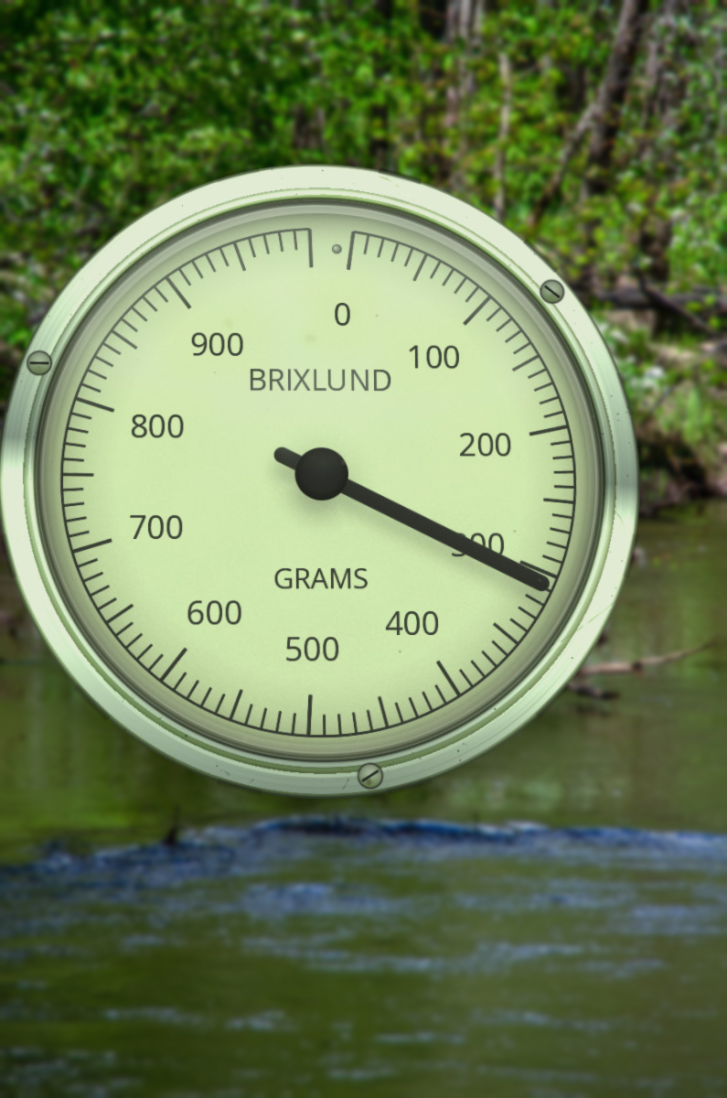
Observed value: 310 g
